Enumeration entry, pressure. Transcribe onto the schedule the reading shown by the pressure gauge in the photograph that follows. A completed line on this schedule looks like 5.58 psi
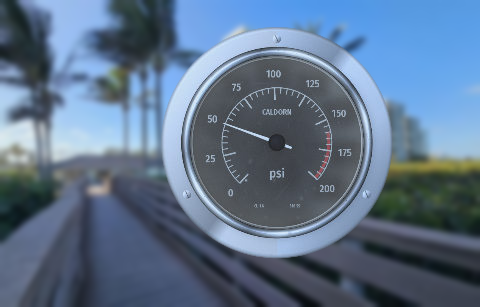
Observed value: 50 psi
